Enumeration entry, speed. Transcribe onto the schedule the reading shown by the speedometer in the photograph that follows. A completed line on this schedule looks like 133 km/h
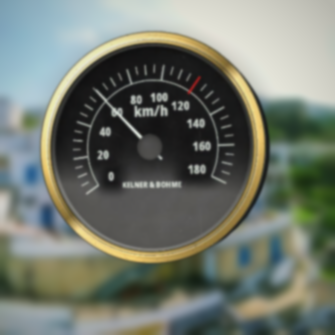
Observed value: 60 km/h
